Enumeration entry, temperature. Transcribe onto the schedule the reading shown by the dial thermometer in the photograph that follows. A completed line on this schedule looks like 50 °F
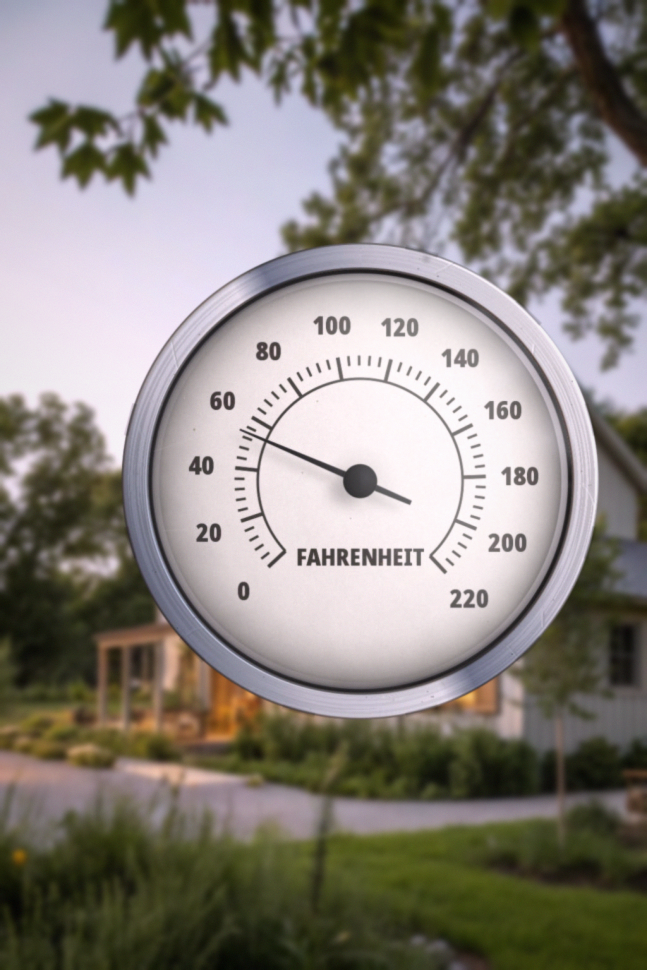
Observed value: 54 °F
